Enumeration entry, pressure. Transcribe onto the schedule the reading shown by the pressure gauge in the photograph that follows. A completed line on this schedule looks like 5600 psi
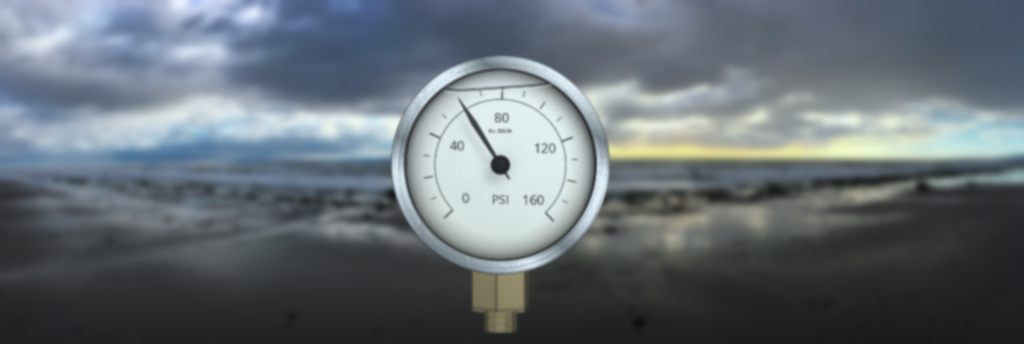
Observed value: 60 psi
